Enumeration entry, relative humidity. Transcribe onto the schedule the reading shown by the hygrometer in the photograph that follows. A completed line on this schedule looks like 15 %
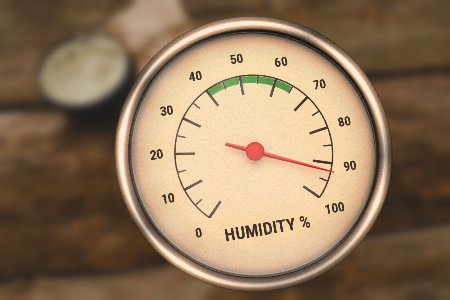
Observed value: 92.5 %
